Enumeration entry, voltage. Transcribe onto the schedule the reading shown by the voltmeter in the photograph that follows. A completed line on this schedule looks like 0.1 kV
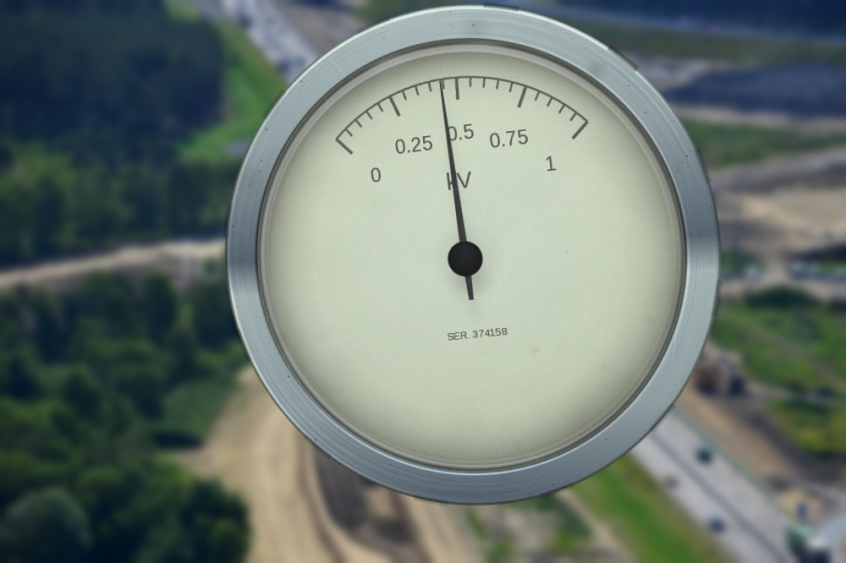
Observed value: 0.45 kV
